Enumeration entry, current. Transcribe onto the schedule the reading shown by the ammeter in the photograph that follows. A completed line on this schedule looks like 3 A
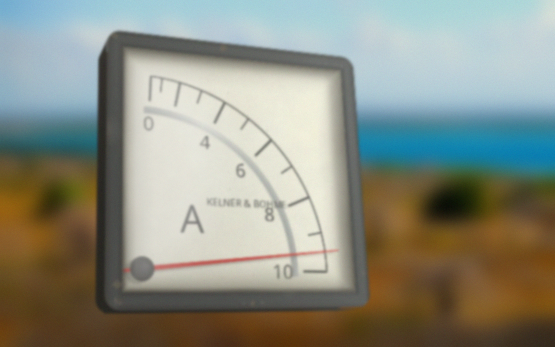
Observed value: 9.5 A
